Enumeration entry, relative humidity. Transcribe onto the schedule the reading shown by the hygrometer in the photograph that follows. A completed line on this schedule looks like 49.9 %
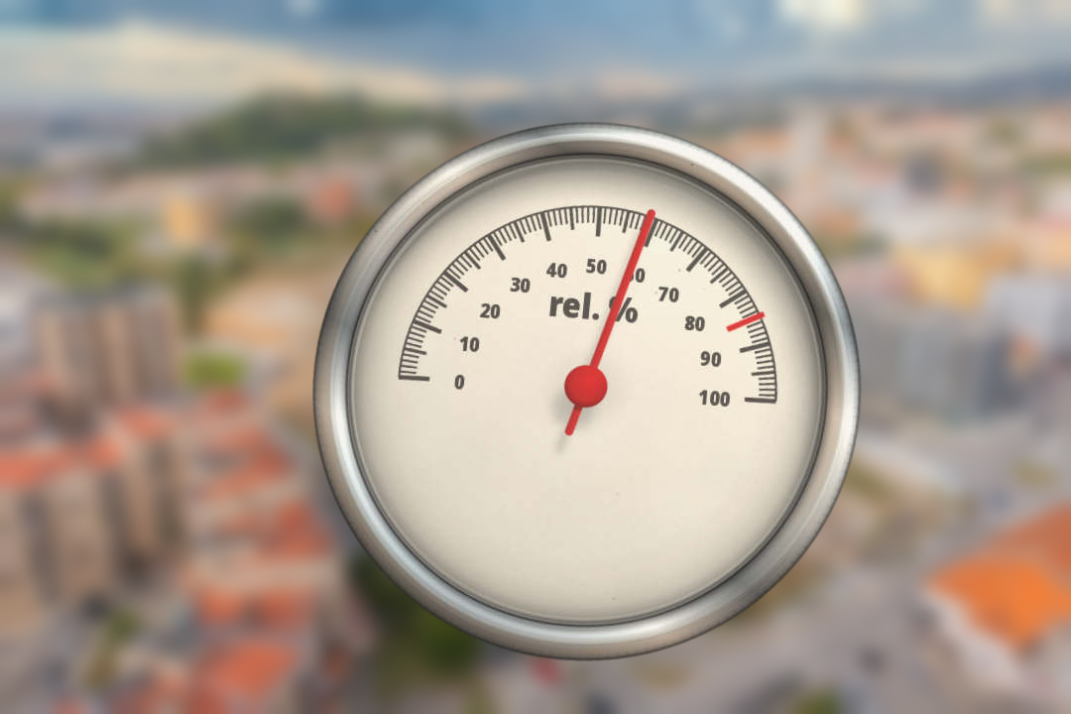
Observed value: 59 %
